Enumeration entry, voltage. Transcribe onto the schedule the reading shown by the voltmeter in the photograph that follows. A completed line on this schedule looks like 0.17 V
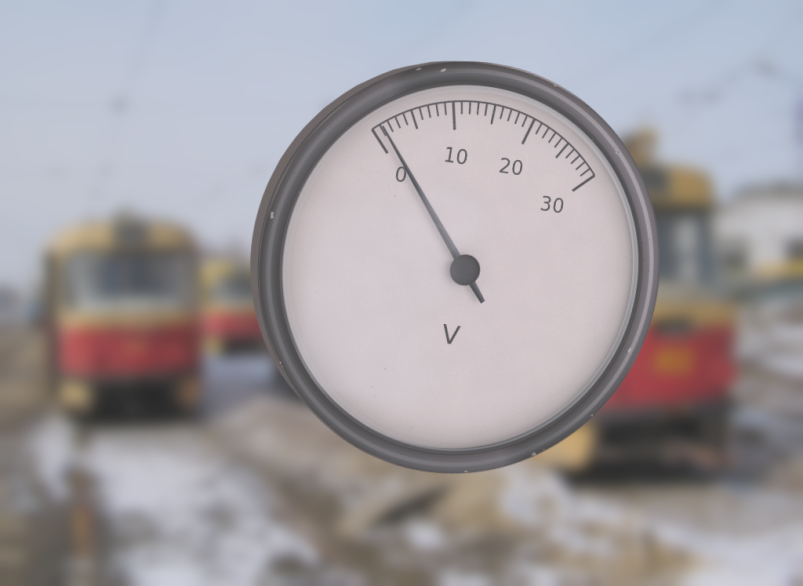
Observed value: 1 V
